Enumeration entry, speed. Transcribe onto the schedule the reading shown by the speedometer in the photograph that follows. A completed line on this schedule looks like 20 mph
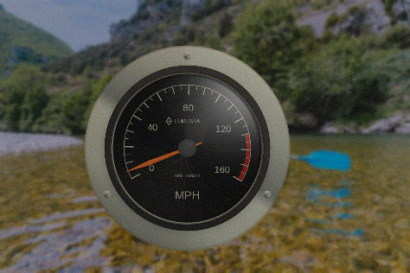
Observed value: 5 mph
